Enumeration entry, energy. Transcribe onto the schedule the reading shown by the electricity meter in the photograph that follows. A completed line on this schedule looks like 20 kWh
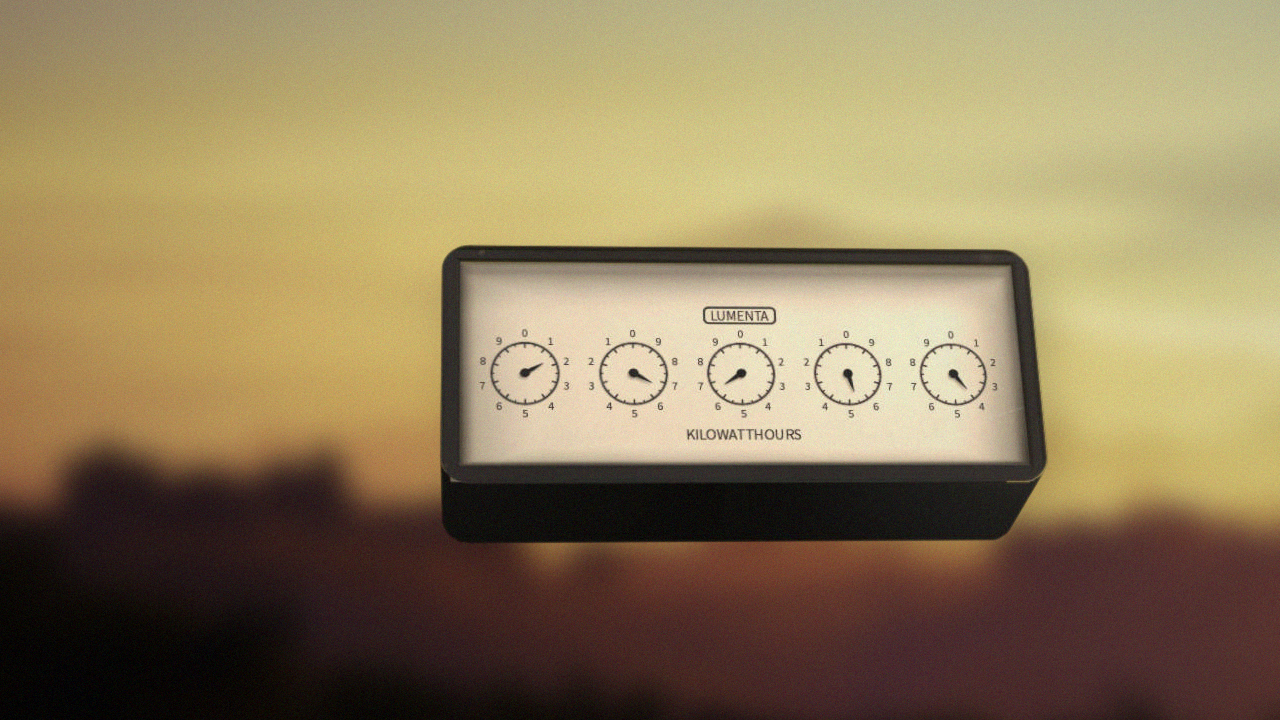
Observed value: 16654 kWh
